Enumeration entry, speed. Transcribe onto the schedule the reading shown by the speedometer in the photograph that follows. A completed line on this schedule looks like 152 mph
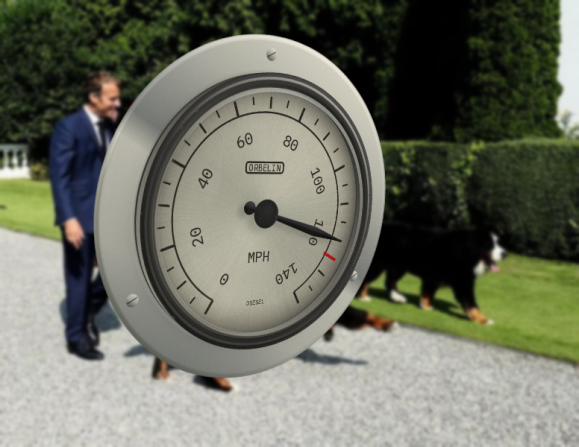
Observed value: 120 mph
